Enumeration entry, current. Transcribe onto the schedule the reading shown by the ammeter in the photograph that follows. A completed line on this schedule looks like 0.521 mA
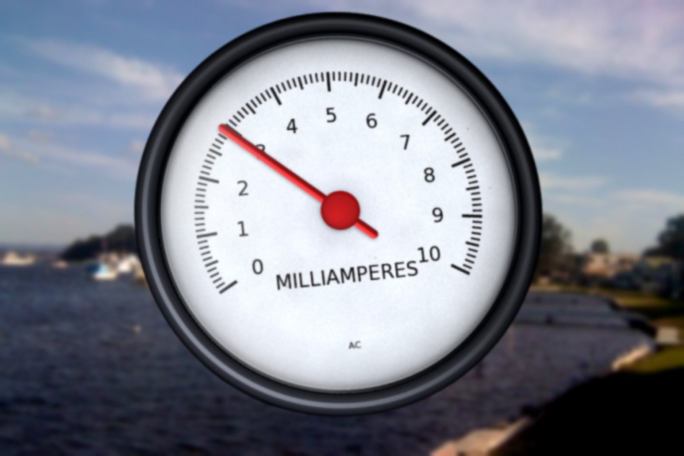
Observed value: 2.9 mA
